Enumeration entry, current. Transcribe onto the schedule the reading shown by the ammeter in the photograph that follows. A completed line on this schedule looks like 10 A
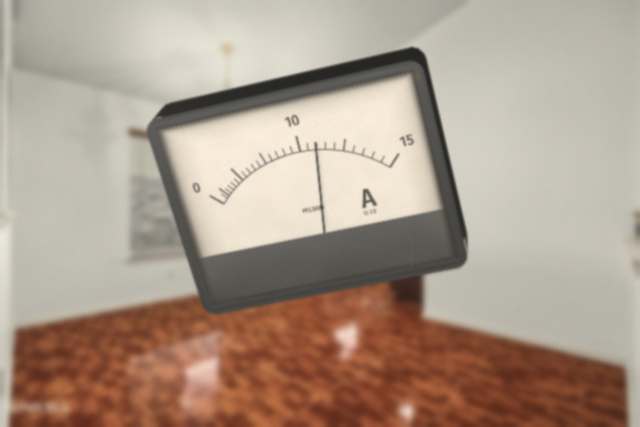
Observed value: 11 A
